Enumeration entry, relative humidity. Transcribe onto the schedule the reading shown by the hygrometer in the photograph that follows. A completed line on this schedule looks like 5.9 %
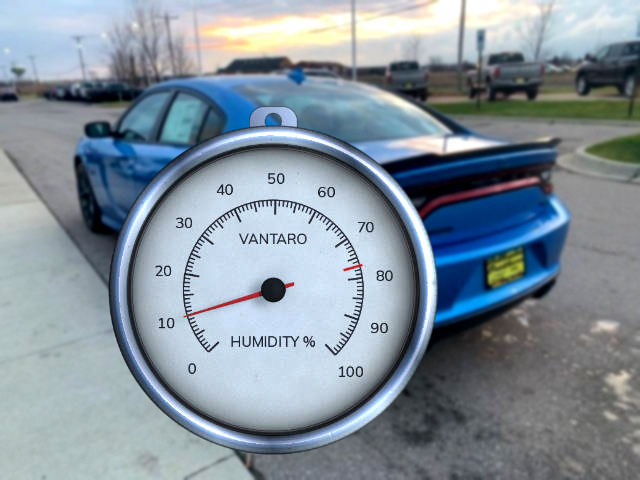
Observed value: 10 %
